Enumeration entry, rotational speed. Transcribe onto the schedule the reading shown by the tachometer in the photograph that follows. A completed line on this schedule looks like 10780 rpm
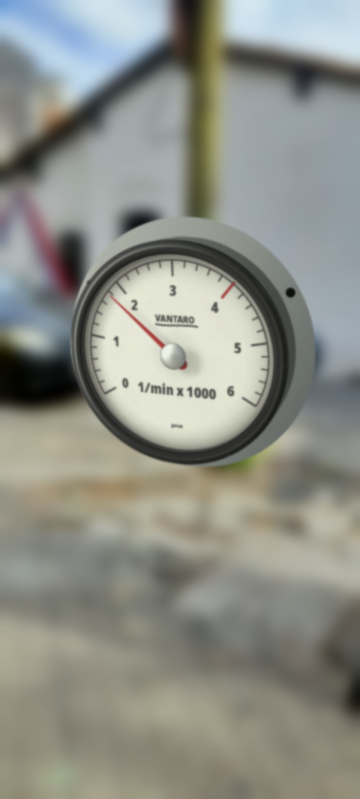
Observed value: 1800 rpm
